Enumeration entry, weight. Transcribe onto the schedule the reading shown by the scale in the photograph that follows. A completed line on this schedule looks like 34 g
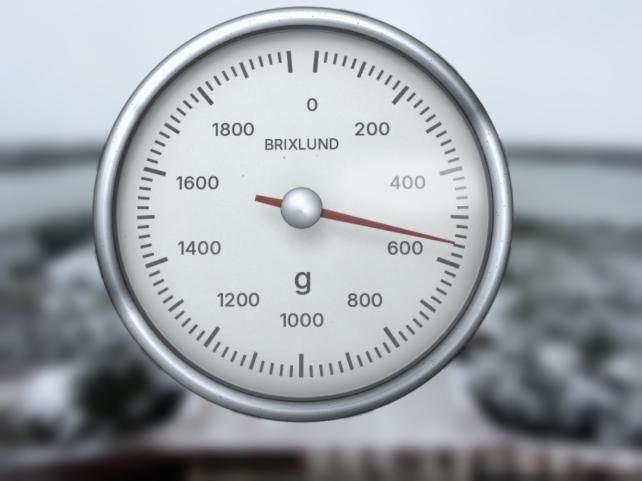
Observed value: 560 g
